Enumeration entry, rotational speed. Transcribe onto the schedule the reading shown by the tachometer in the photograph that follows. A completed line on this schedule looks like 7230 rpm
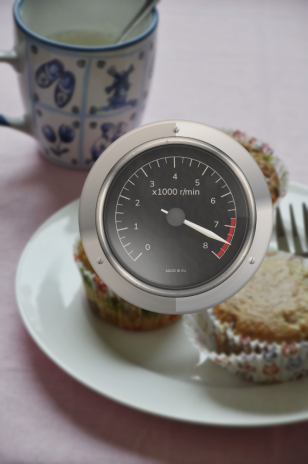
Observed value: 7500 rpm
